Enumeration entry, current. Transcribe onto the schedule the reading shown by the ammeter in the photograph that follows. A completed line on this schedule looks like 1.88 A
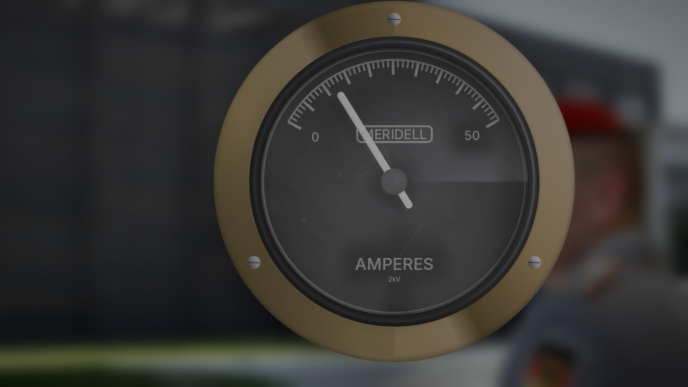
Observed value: 12 A
